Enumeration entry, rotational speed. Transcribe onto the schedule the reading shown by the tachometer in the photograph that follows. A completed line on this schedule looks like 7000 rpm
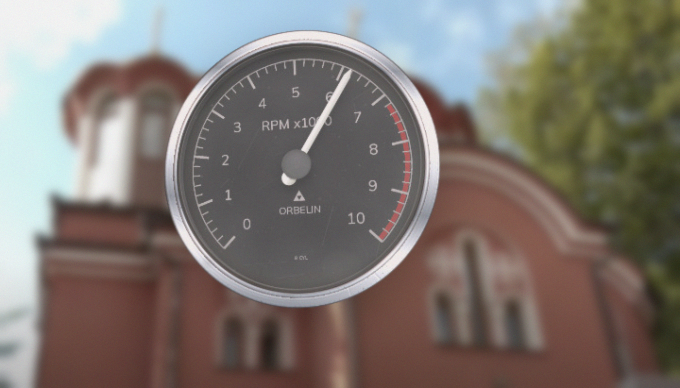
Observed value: 6200 rpm
